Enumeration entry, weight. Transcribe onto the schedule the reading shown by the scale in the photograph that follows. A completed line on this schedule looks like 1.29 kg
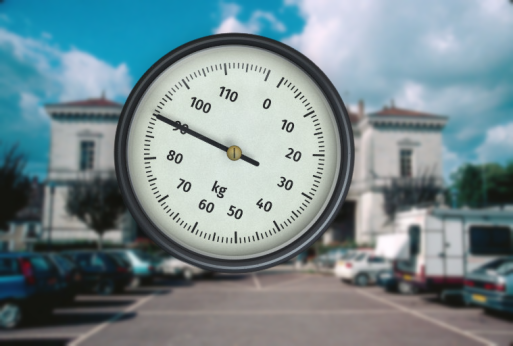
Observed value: 90 kg
